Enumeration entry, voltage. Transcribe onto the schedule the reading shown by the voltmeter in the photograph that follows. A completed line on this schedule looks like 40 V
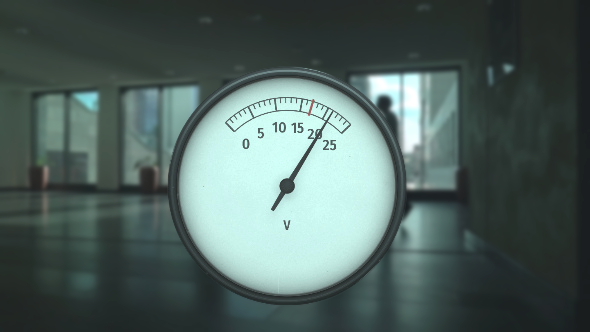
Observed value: 21 V
